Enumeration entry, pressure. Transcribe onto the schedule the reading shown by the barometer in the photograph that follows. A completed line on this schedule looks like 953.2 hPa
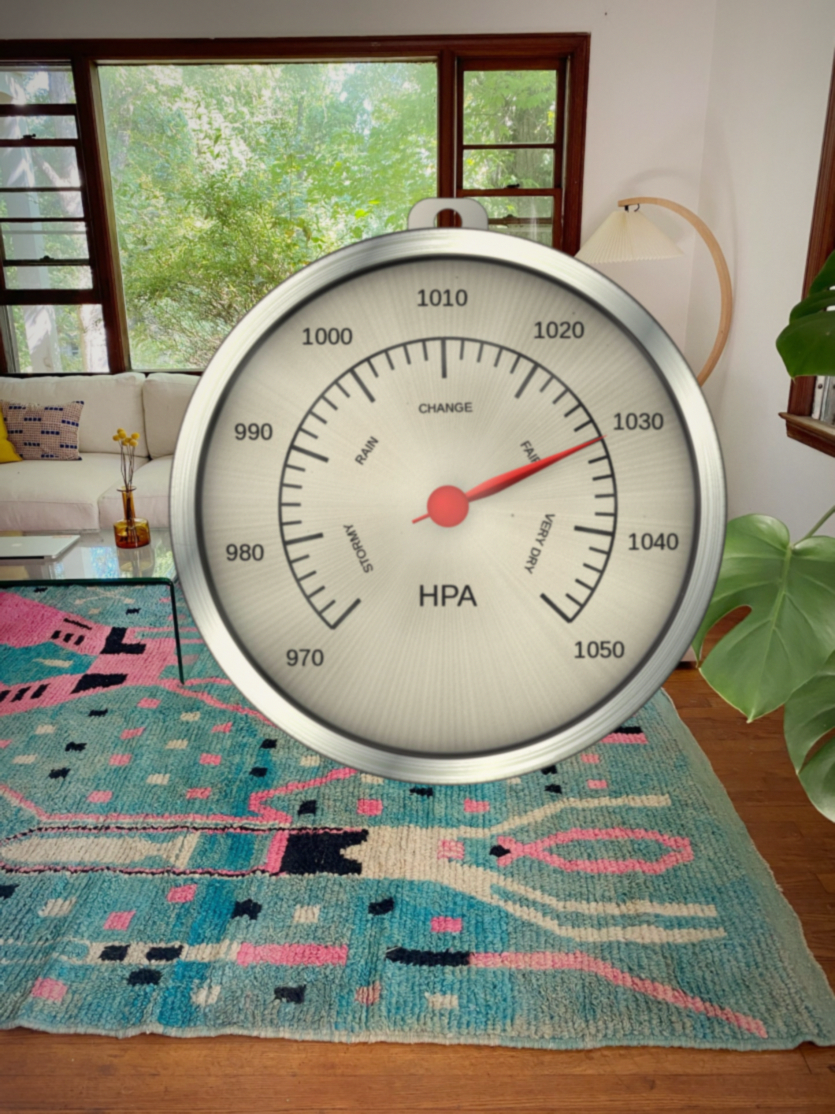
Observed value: 1030 hPa
